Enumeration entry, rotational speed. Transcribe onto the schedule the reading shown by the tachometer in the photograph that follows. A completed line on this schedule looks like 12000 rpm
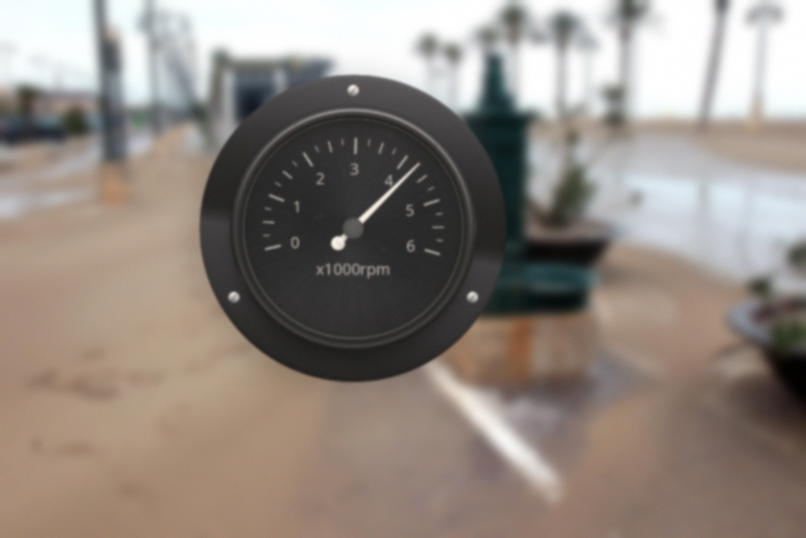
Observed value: 4250 rpm
